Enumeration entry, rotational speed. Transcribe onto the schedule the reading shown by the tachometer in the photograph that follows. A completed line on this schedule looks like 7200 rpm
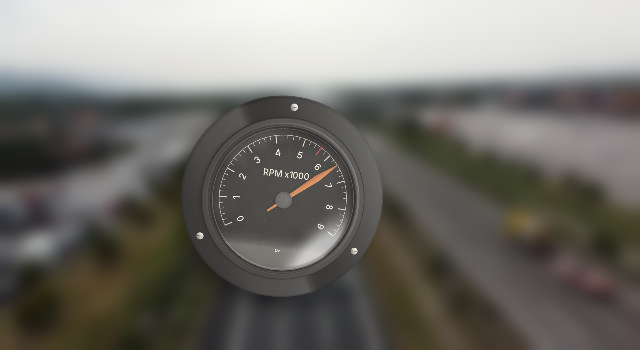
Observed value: 6400 rpm
